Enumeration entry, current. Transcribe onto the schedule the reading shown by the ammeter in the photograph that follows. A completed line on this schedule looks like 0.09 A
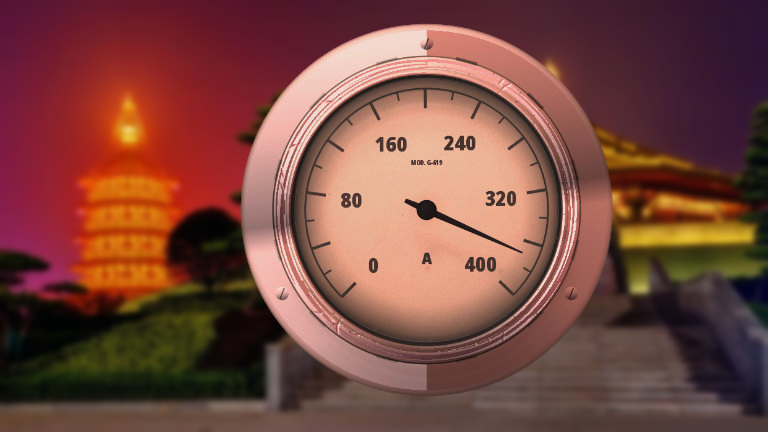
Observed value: 370 A
